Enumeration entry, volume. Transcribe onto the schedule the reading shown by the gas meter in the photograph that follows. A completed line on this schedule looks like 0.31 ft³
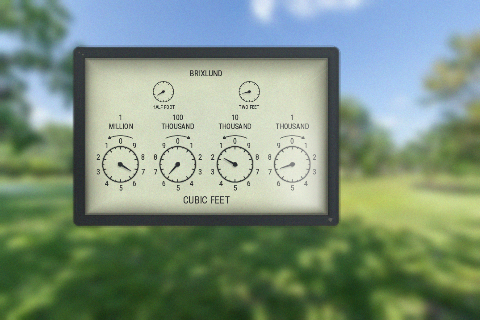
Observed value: 661700 ft³
